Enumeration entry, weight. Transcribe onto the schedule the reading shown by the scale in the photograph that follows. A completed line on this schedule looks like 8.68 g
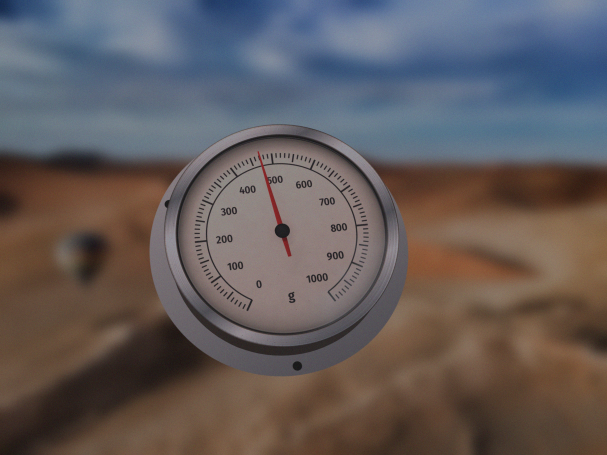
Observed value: 470 g
